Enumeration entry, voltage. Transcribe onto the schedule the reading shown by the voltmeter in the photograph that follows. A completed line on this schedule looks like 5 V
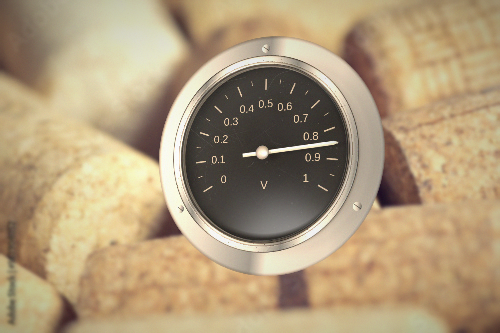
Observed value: 0.85 V
